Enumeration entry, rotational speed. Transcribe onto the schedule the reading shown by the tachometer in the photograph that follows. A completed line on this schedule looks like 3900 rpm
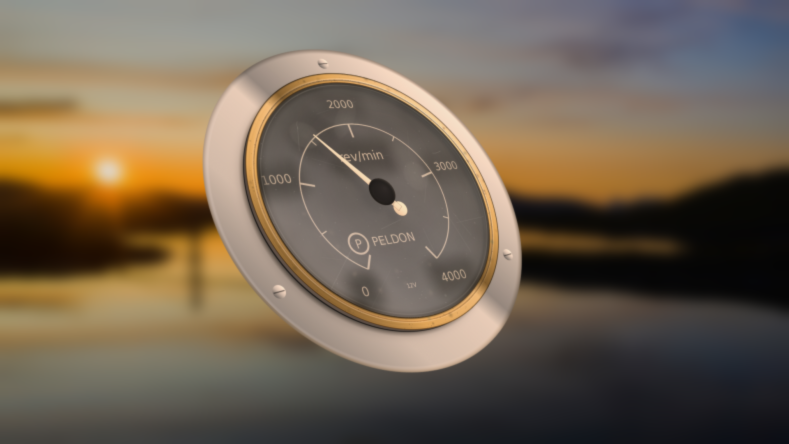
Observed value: 1500 rpm
